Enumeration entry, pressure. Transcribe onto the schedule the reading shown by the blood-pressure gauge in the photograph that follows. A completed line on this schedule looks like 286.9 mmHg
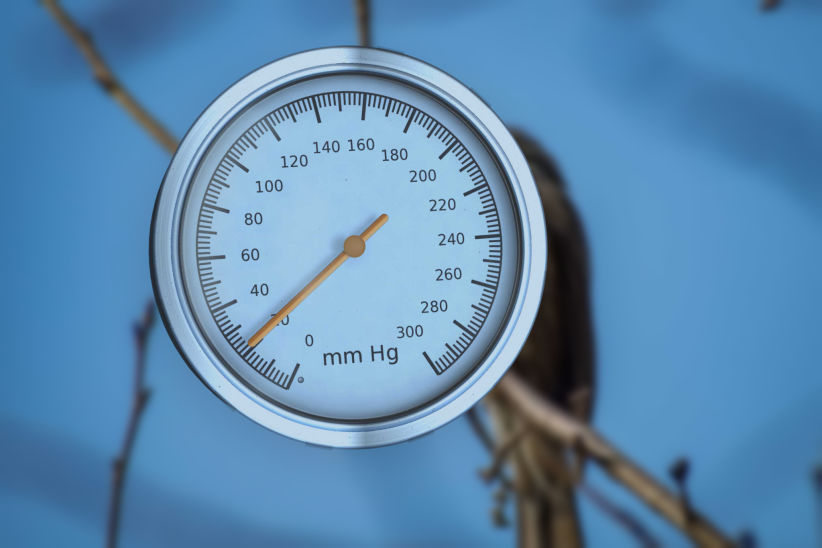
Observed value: 22 mmHg
